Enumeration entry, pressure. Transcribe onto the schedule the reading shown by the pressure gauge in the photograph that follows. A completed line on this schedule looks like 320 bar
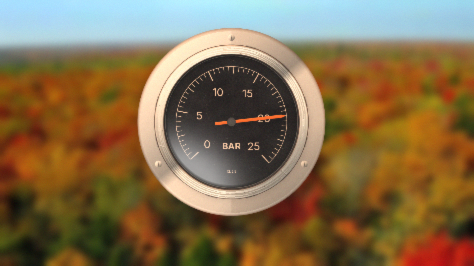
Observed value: 20 bar
